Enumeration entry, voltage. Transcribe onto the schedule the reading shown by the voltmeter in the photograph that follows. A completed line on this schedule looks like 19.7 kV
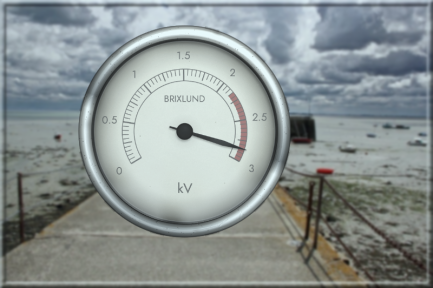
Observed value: 2.85 kV
